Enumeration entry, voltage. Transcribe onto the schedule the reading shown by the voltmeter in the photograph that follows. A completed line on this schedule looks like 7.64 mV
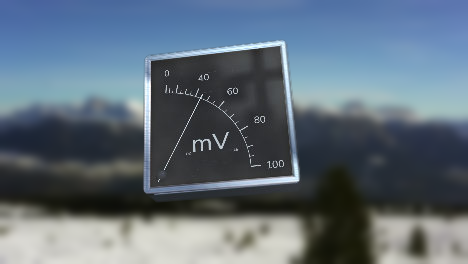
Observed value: 45 mV
